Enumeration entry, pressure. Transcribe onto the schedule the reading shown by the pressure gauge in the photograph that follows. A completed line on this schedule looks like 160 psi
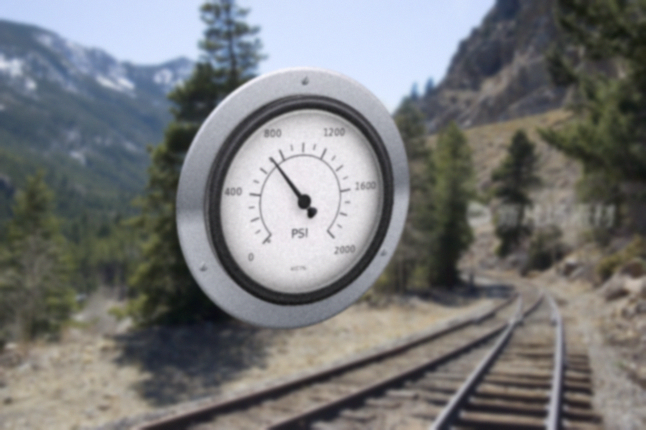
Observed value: 700 psi
